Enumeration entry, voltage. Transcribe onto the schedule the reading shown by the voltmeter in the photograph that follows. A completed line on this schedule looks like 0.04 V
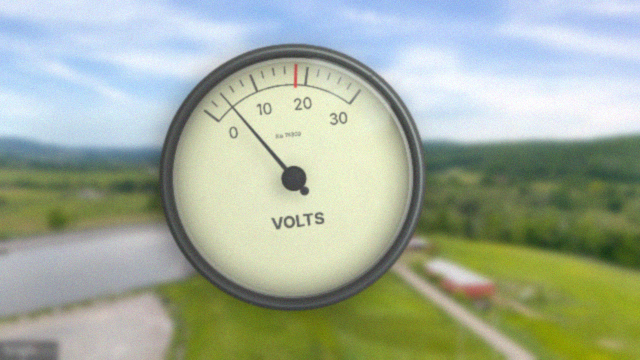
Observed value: 4 V
